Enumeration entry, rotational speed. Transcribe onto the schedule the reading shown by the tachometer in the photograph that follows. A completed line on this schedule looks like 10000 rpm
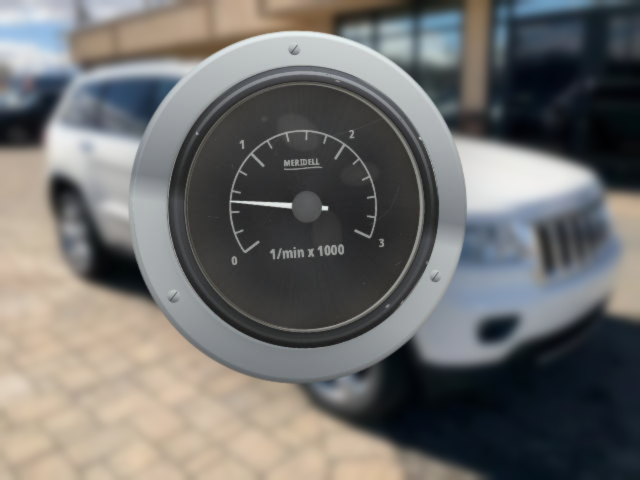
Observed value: 500 rpm
